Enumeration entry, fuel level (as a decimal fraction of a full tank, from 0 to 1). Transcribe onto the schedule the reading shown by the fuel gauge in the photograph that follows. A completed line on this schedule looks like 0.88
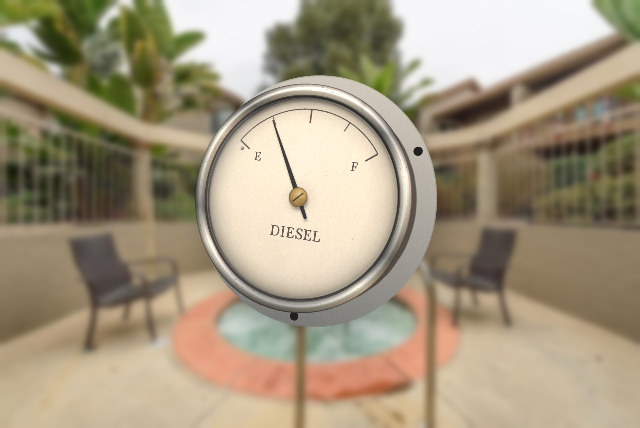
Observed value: 0.25
